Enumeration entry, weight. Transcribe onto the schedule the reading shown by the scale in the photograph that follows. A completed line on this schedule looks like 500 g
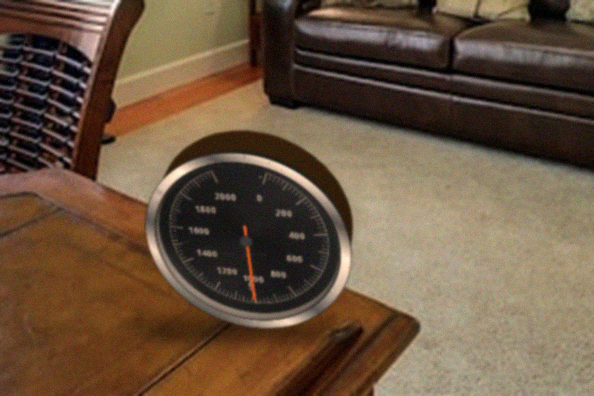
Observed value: 1000 g
